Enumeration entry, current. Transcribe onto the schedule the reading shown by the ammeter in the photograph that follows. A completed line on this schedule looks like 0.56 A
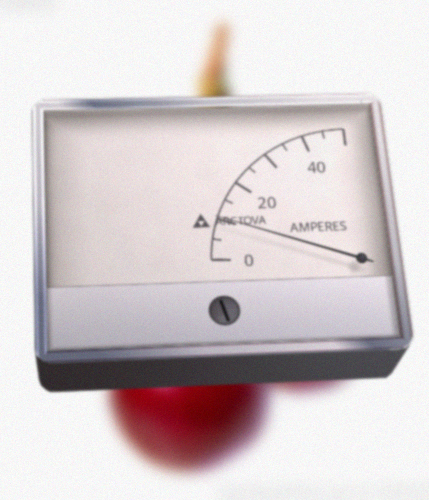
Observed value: 10 A
